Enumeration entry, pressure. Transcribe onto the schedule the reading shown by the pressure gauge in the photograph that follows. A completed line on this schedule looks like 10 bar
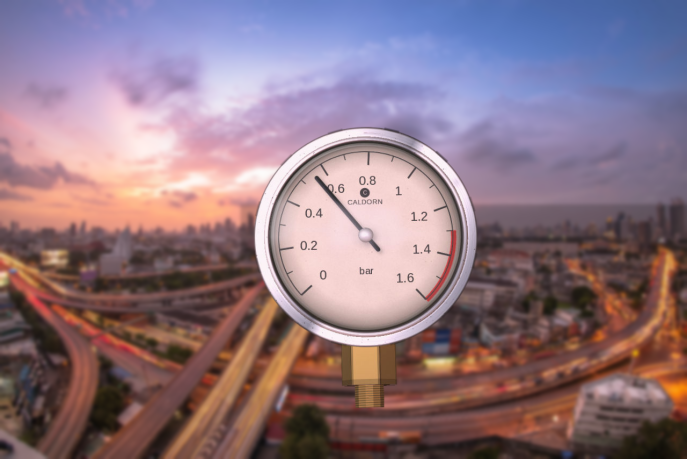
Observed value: 0.55 bar
